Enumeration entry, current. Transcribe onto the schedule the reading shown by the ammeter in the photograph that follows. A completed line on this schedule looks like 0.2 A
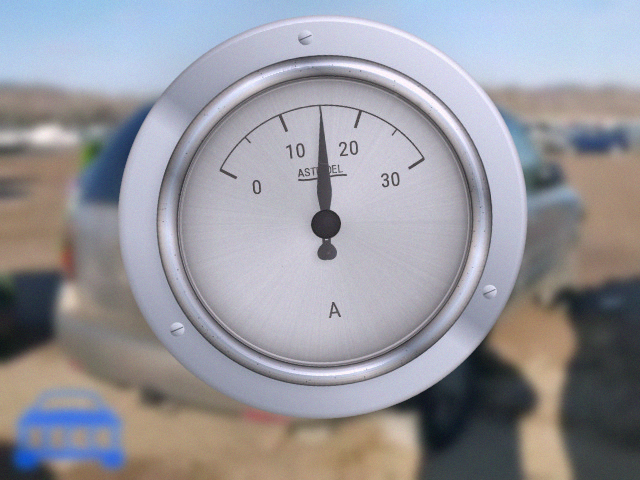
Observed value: 15 A
